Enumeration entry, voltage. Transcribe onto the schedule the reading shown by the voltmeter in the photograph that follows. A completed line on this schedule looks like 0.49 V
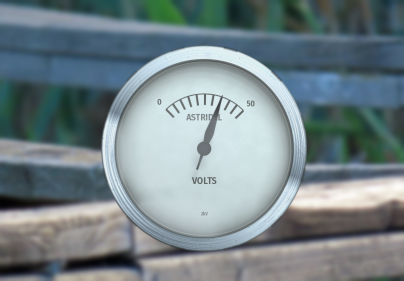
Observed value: 35 V
